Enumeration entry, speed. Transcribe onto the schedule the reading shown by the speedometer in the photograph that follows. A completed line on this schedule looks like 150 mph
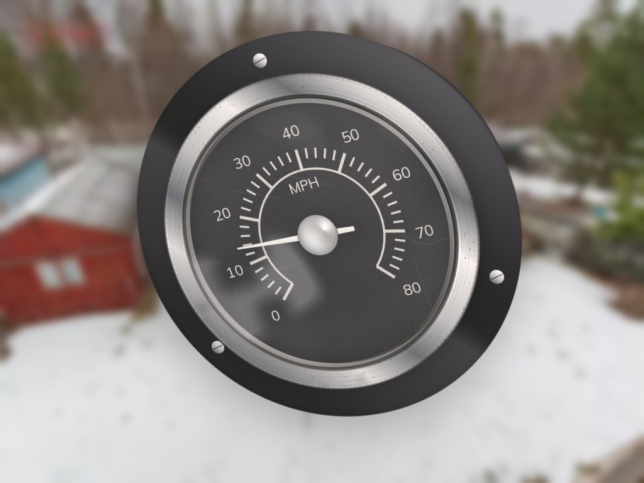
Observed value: 14 mph
